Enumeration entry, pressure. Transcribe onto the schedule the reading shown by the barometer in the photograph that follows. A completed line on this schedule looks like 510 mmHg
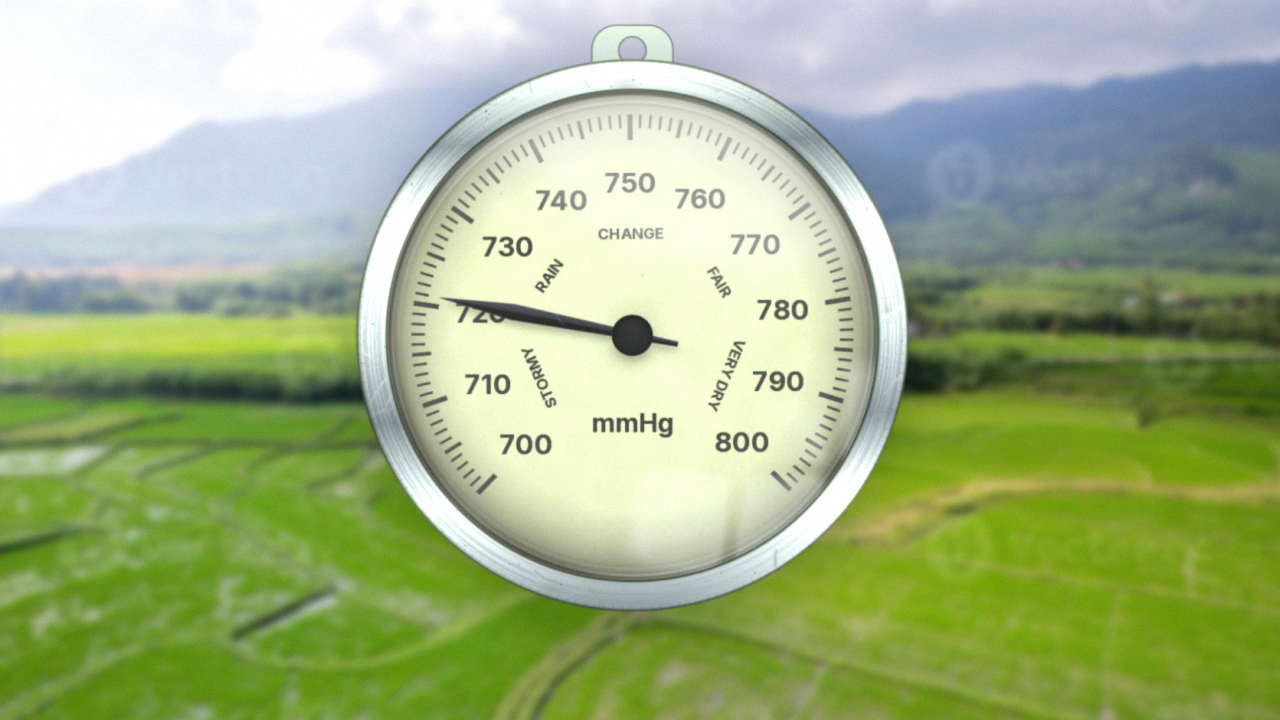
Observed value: 721 mmHg
